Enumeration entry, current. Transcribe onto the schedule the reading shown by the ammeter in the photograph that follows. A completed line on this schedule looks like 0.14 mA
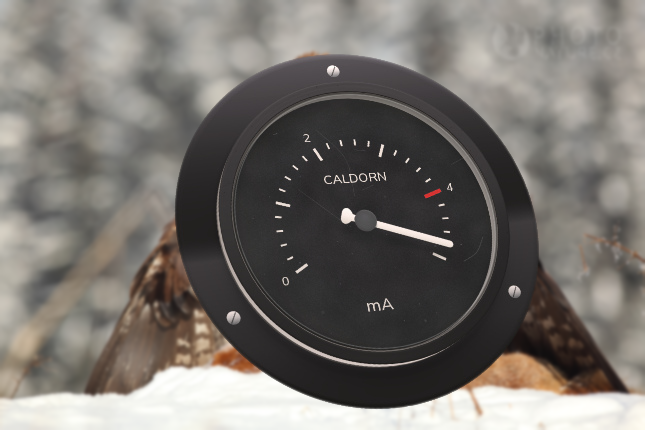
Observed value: 4.8 mA
